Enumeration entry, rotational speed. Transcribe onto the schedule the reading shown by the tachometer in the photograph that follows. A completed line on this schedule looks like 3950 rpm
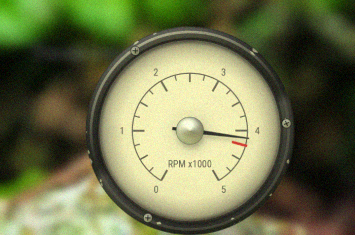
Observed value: 4125 rpm
